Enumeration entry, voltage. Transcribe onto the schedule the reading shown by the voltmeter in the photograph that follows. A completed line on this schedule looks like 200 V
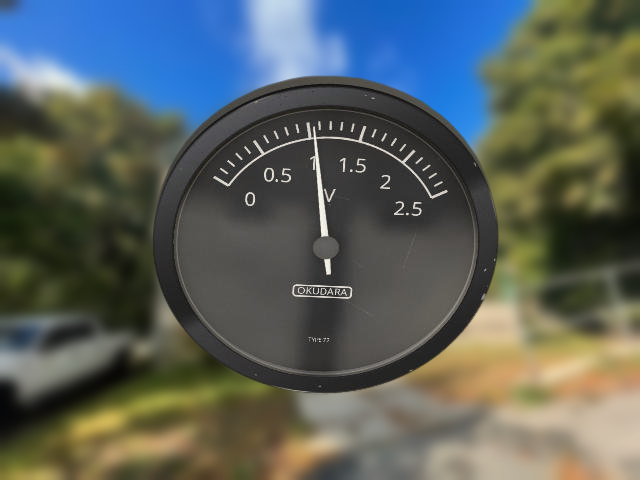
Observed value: 1.05 V
